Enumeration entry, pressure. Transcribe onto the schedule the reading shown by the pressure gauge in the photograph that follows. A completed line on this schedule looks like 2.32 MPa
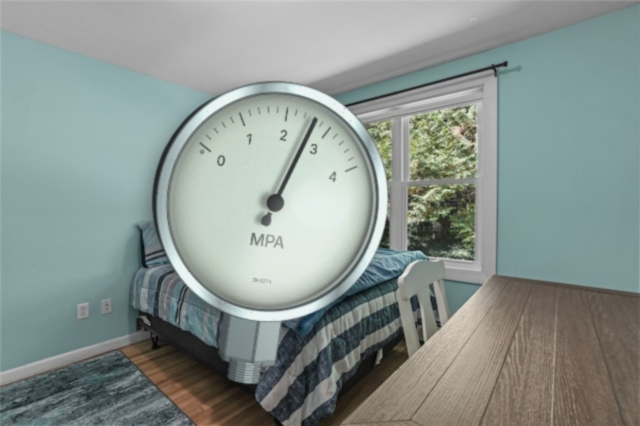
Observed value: 2.6 MPa
